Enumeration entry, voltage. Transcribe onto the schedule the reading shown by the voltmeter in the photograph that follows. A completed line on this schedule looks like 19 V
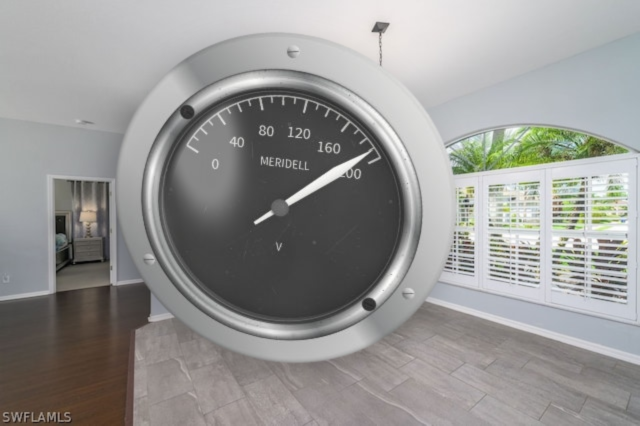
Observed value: 190 V
